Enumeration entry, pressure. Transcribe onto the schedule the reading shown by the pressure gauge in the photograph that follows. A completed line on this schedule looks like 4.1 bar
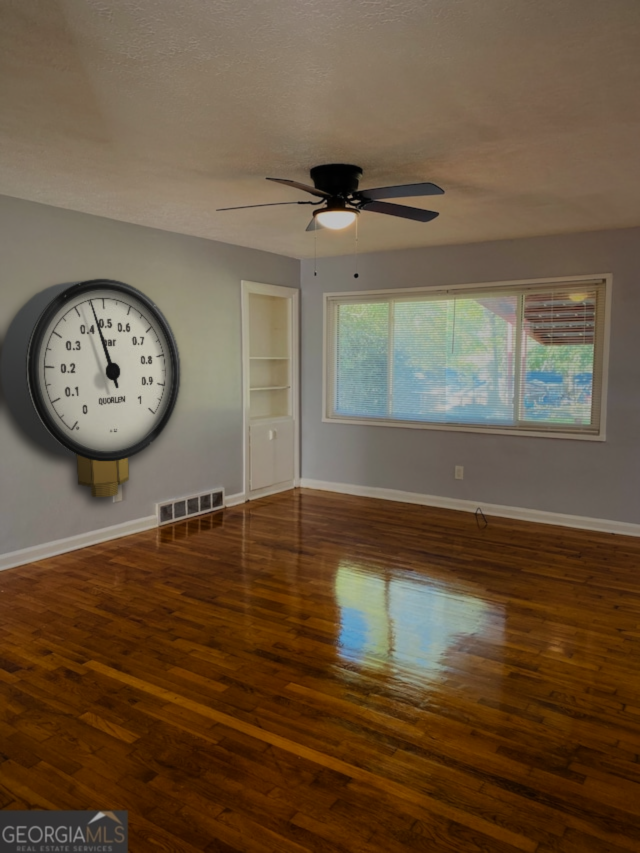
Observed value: 0.45 bar
